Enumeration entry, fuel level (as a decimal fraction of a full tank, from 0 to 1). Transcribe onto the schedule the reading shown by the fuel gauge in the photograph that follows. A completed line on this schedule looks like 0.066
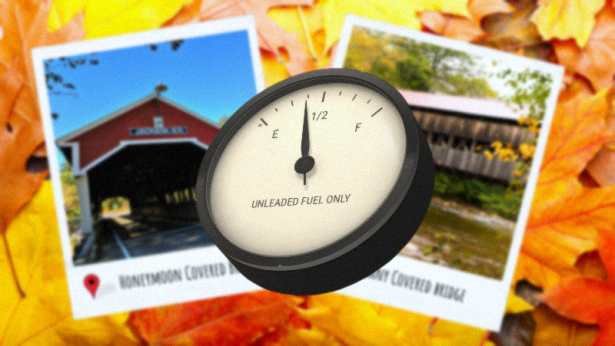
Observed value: 0.375
